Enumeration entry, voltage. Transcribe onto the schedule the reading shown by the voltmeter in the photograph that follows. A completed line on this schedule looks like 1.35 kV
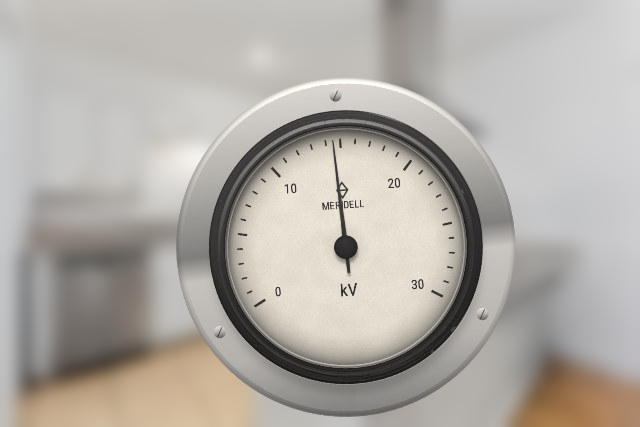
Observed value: 14.5 kV
